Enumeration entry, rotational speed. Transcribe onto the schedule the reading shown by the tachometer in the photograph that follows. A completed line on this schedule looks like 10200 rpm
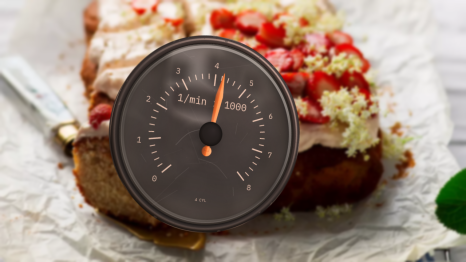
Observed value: 4200 rpm
